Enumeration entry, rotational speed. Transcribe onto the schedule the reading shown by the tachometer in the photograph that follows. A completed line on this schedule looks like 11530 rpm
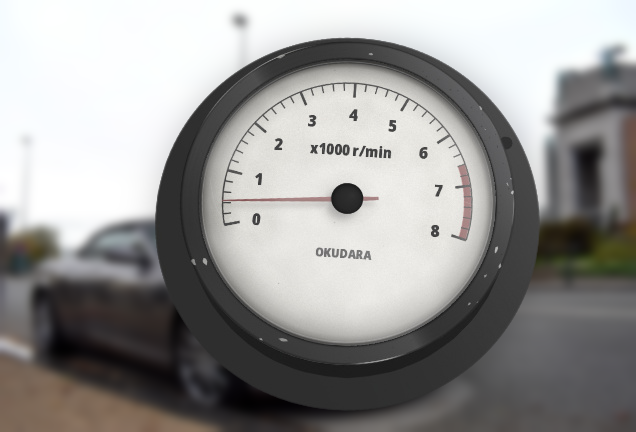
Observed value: 400 rpm
